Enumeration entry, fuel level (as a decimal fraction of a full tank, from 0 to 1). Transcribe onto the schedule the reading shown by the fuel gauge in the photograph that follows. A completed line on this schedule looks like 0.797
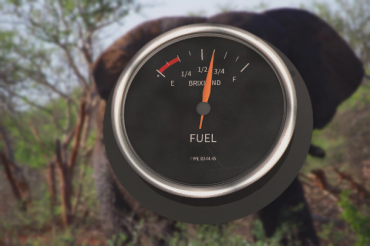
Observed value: 0.625
